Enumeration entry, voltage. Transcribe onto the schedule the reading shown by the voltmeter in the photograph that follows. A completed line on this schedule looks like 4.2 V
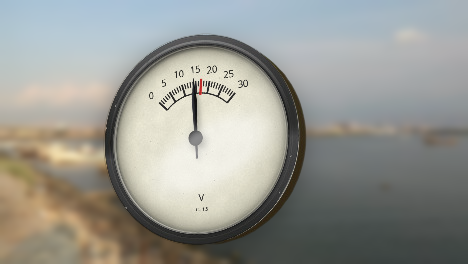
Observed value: 15 V
